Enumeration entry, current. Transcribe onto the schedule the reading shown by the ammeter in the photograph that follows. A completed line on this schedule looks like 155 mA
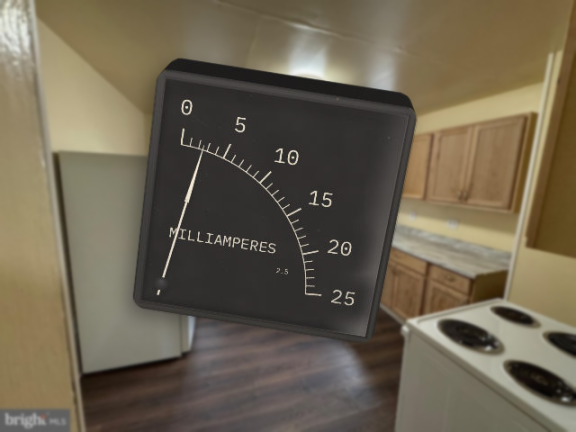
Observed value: 2.5 mA
